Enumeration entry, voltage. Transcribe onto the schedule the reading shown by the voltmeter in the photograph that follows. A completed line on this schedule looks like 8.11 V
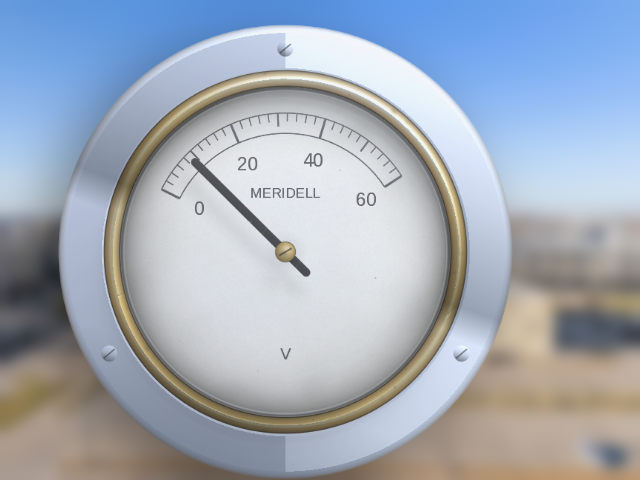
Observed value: 9 V
